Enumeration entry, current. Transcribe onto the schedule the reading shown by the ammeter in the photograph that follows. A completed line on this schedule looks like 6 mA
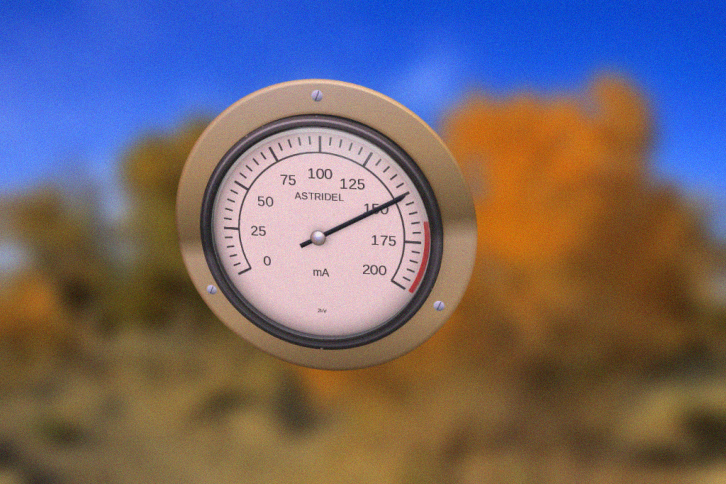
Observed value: 150 mA
